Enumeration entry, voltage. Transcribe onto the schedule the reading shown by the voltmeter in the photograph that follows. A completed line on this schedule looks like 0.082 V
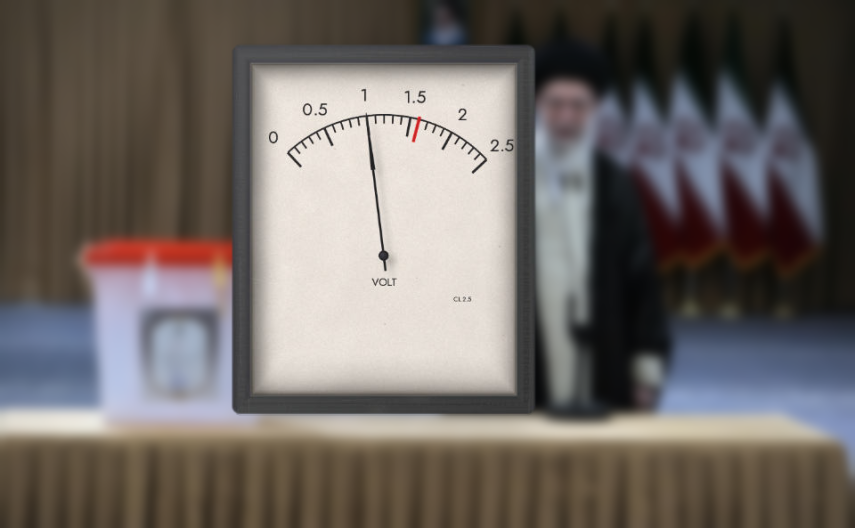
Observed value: 1 V
